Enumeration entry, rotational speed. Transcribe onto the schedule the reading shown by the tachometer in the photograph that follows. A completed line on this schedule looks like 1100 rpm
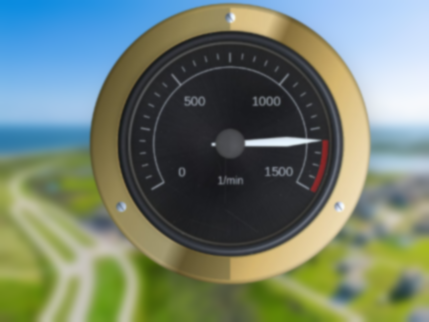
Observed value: 1300 rpm
